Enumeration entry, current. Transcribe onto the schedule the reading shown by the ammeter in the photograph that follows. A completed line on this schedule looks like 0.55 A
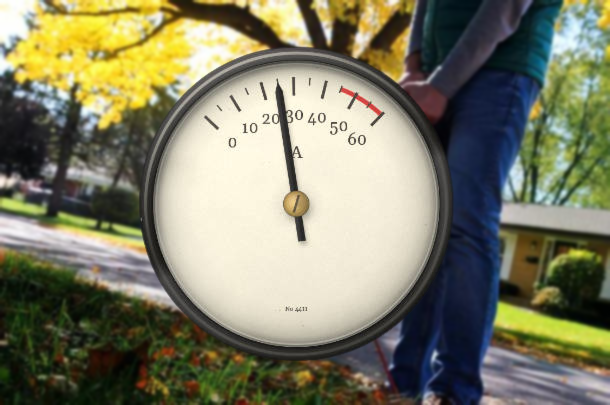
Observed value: 25 A
